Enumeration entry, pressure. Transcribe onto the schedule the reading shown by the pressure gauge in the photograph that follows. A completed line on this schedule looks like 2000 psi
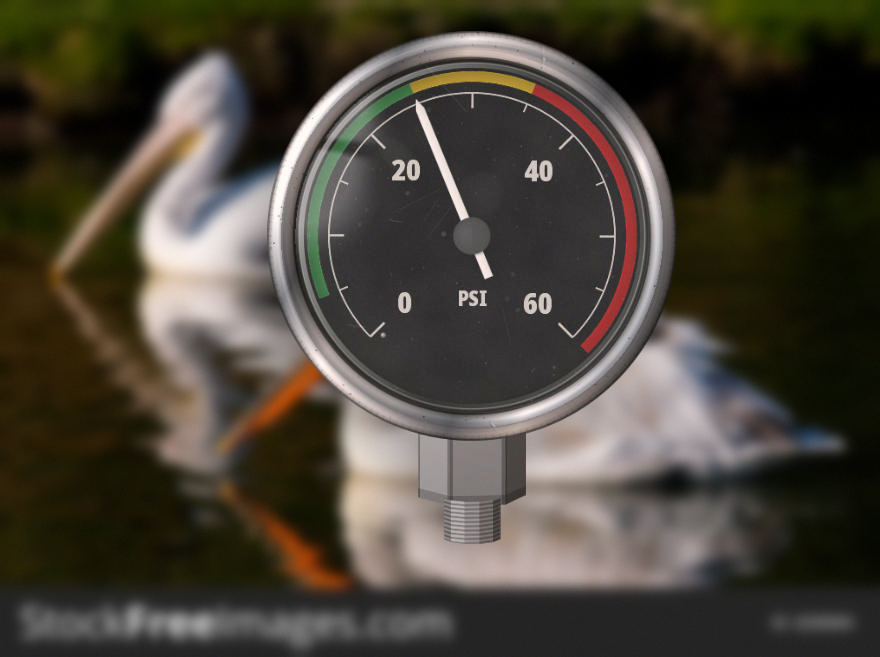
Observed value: 25 psi
